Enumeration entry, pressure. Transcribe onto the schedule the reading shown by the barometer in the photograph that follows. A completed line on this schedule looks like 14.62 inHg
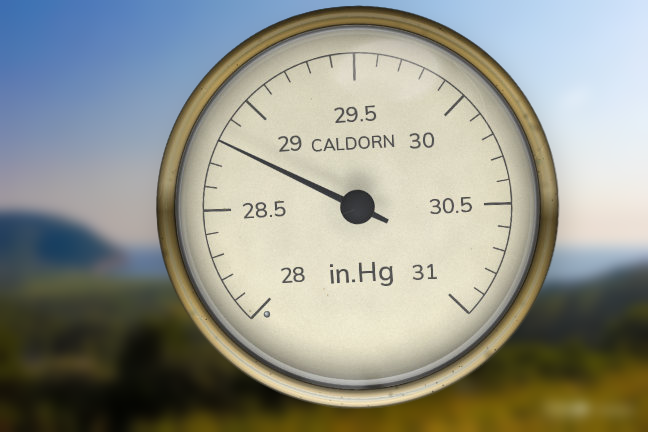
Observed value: 28.8 inHg
